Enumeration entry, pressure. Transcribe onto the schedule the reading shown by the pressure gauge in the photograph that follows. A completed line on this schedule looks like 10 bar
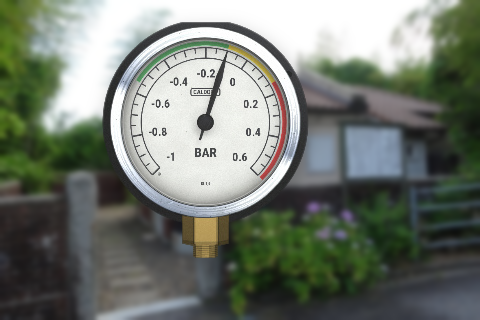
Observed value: -0.1 bar
